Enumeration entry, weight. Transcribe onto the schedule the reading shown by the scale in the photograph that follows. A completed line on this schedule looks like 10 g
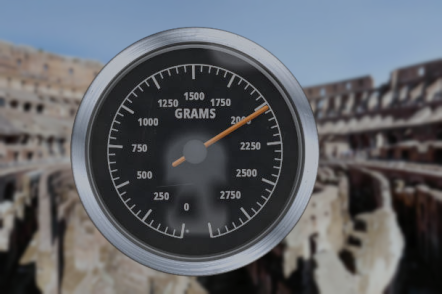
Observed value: 2025 g
